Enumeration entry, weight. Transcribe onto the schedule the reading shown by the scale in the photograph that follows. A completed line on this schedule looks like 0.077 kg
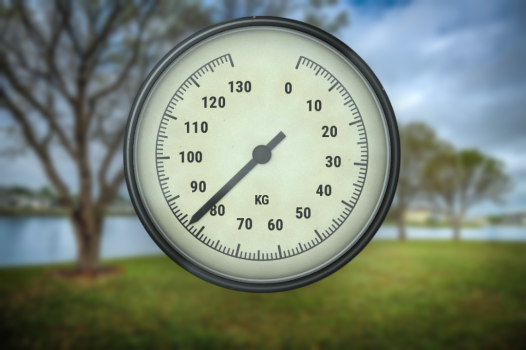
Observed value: 83 kg
